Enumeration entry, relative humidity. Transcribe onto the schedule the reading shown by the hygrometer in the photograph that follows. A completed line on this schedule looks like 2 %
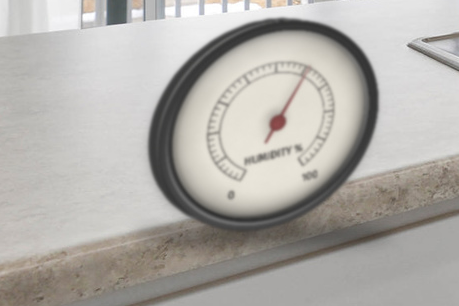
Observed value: 60 %
